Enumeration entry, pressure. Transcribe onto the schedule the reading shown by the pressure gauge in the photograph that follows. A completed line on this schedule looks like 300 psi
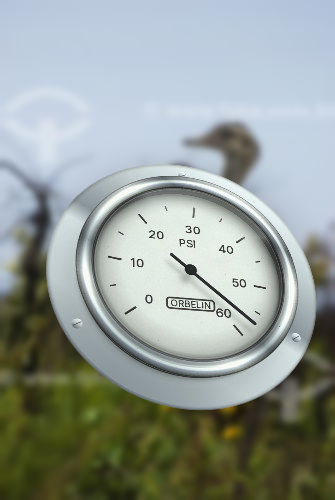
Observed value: 57.5 psi
